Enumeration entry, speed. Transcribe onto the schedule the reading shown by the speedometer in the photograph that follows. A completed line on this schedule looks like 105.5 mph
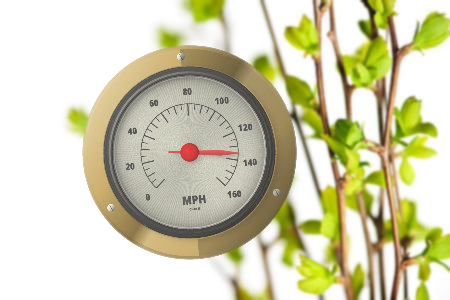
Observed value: 135 mph
